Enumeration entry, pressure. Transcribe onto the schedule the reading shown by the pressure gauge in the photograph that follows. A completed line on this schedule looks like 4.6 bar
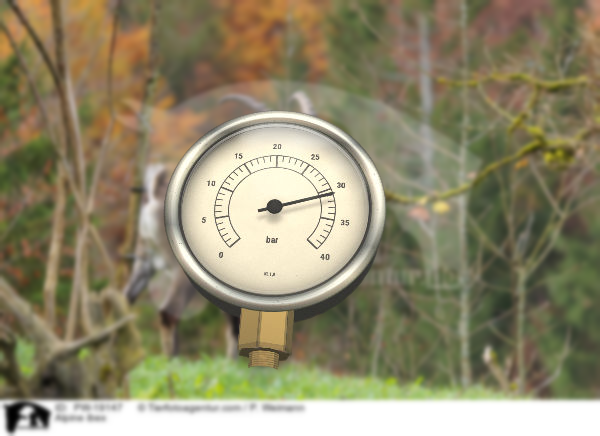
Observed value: 31 bar
